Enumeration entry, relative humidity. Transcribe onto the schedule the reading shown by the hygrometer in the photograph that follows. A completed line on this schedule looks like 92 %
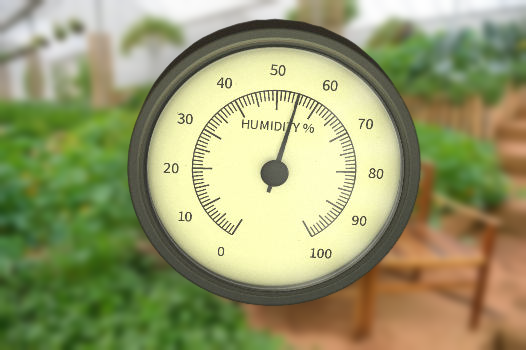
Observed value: 55 %
